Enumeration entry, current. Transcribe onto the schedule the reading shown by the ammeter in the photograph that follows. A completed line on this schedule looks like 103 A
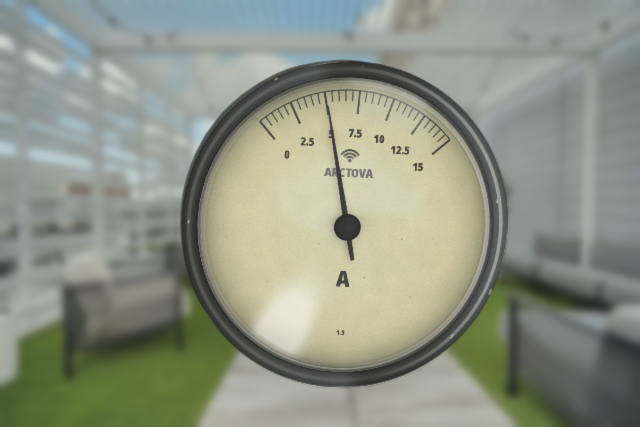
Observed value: 5 A
